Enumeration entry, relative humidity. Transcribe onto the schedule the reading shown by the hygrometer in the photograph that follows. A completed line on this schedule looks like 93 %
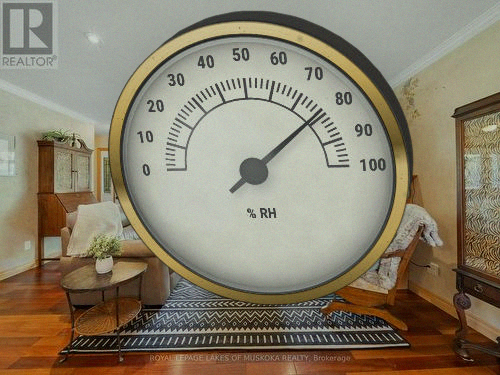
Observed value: 78 %
